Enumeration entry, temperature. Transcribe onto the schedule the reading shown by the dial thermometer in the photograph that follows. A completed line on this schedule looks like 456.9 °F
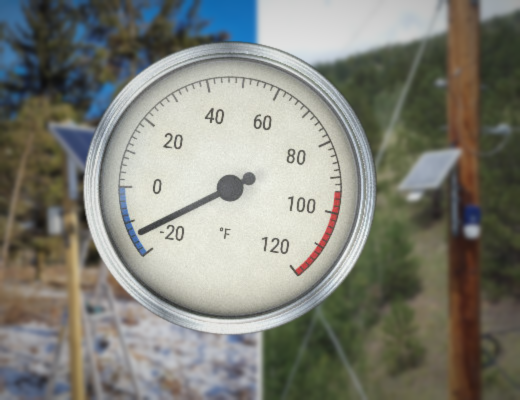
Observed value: -14 °F
